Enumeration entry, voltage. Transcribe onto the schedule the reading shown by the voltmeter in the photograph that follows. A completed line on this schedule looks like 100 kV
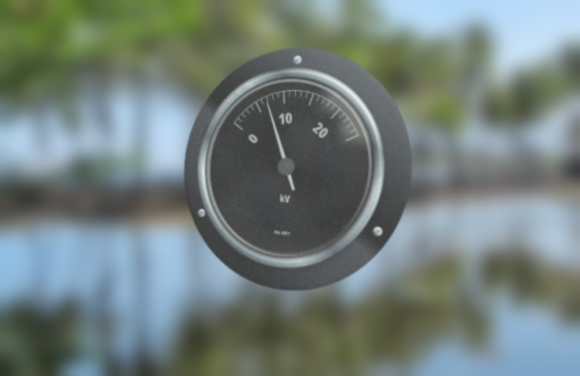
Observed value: 7 kV
